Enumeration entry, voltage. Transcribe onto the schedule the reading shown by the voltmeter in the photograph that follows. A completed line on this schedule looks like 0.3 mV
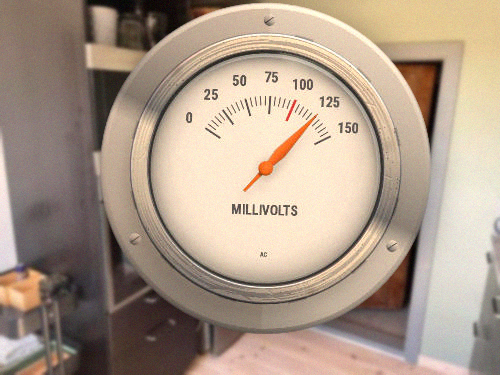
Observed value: 125 mV
